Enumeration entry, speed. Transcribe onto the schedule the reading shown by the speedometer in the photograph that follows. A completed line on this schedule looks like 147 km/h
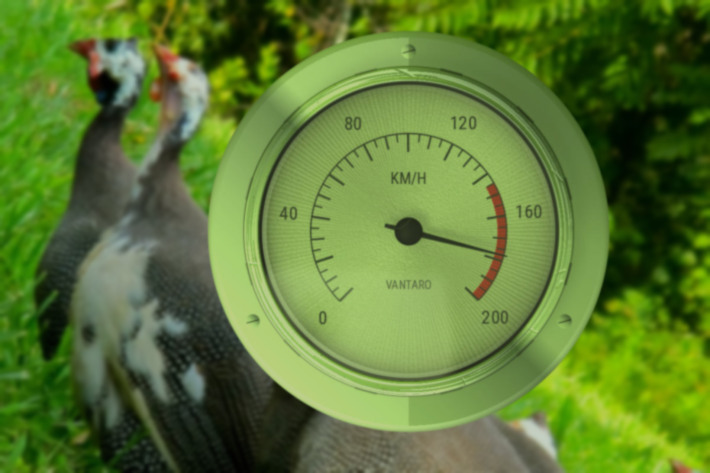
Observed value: 177.5 km/h
